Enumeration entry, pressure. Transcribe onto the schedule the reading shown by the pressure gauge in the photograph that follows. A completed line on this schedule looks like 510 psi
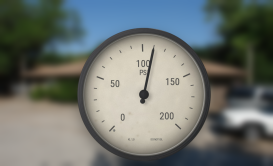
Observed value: 110 psi
